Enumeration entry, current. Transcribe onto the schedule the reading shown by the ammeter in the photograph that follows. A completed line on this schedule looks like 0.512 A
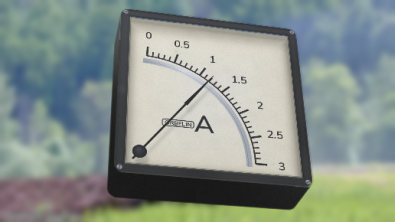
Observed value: 1.2 A
